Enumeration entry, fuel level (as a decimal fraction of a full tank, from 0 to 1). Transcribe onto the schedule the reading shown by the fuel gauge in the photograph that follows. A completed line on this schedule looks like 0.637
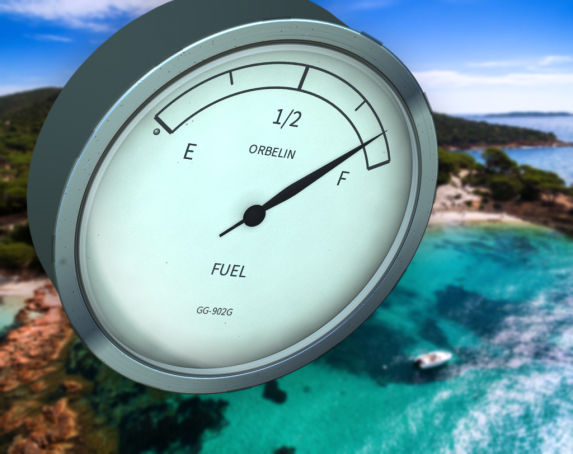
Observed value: 0.875
